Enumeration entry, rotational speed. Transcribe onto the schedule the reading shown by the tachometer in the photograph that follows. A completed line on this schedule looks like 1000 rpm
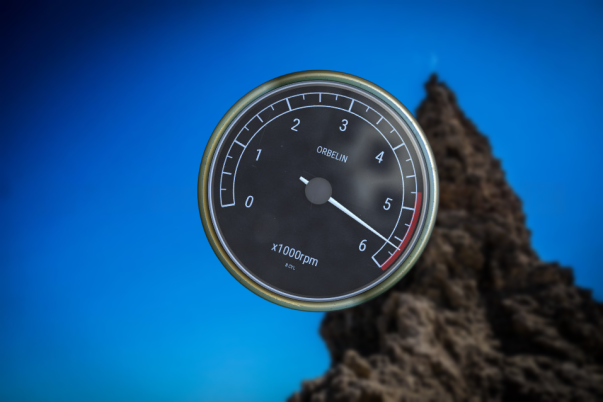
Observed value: 5625 rpm
